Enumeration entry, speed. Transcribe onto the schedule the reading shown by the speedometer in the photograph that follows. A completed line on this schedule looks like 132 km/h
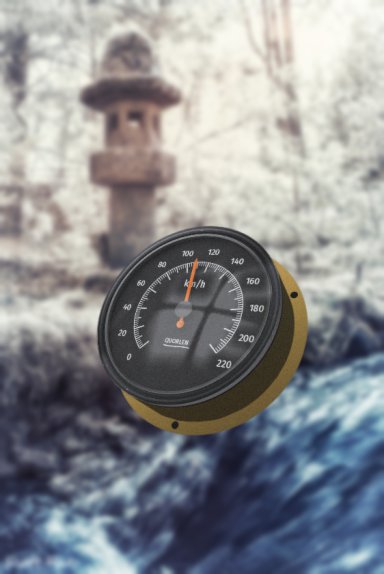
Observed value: 110 km/h
